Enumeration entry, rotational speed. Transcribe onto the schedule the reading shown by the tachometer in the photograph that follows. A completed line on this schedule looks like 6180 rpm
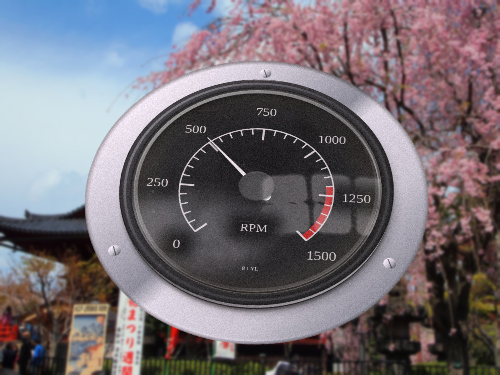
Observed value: 500 rpm
